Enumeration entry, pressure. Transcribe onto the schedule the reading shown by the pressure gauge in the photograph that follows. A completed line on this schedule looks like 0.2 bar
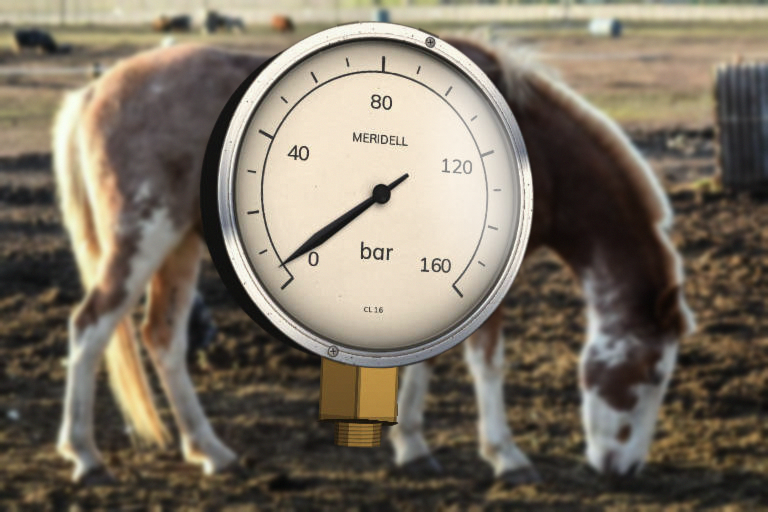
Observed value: 5 bar
